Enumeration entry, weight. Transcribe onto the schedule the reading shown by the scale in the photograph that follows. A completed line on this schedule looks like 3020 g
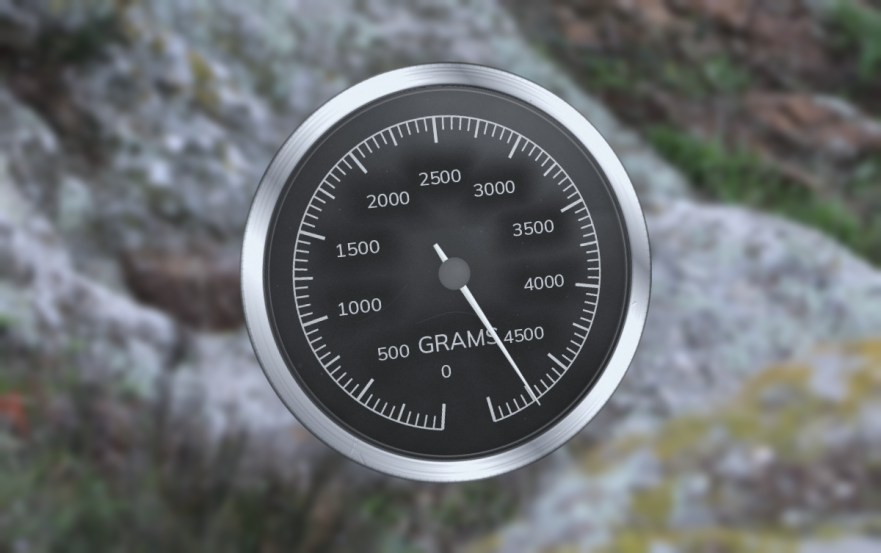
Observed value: 4750 g
